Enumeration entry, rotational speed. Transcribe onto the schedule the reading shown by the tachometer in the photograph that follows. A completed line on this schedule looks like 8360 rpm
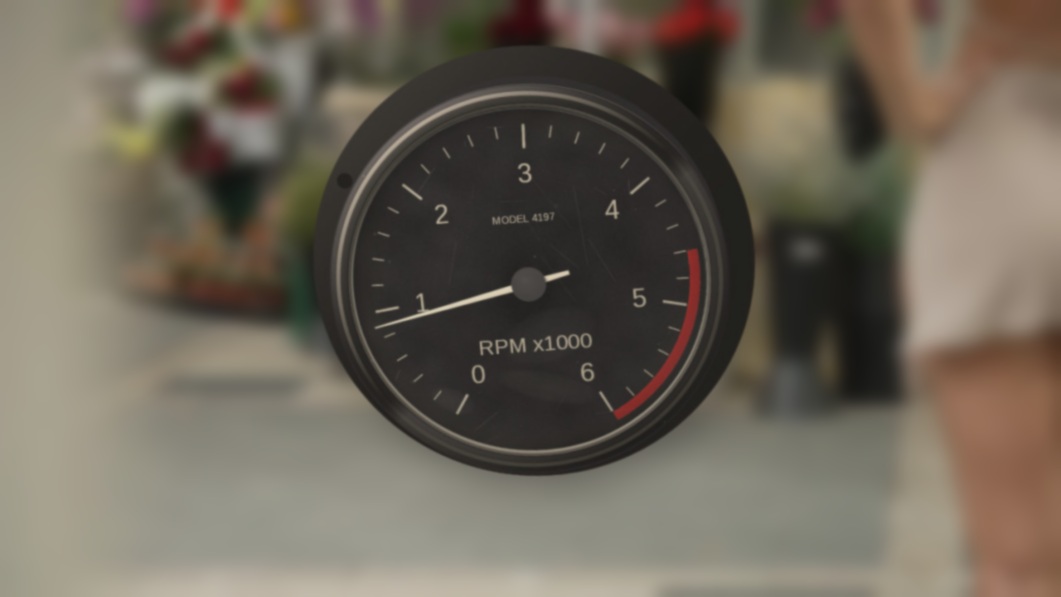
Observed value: 900 rpm
